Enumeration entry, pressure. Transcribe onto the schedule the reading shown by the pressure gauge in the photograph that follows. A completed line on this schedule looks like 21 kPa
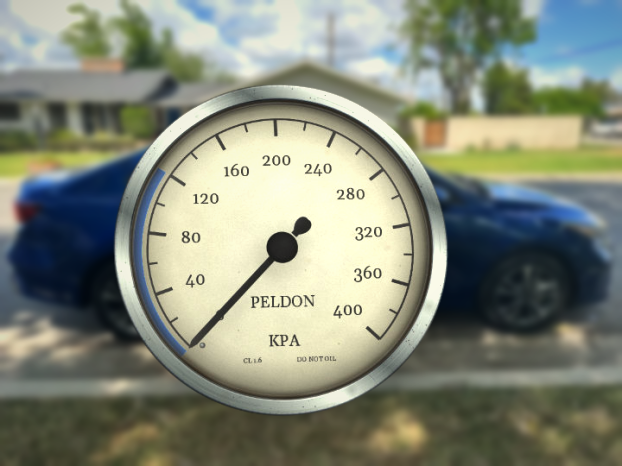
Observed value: 0 kPa
